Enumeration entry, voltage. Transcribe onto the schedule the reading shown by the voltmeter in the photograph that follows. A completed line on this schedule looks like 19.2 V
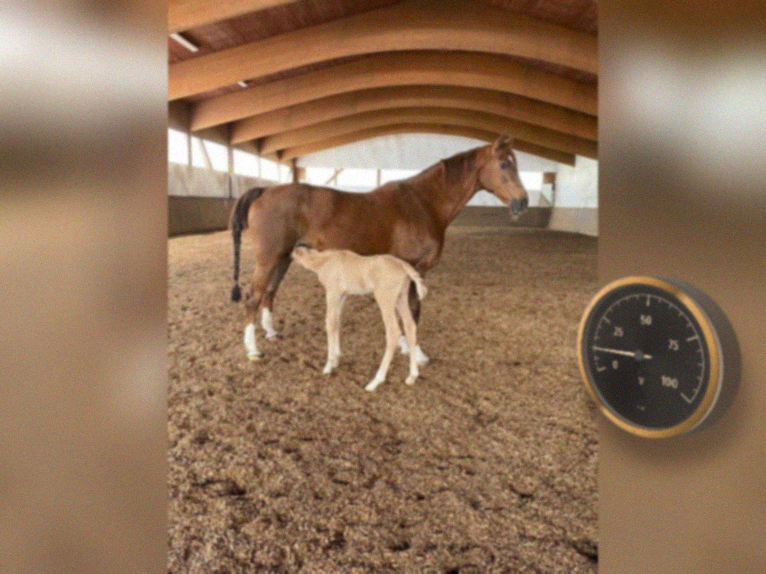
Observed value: 10 V
